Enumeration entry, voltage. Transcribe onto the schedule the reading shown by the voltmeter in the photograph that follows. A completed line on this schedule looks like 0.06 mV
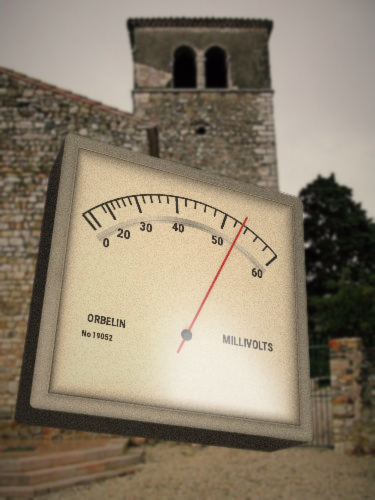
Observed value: 53 mV
